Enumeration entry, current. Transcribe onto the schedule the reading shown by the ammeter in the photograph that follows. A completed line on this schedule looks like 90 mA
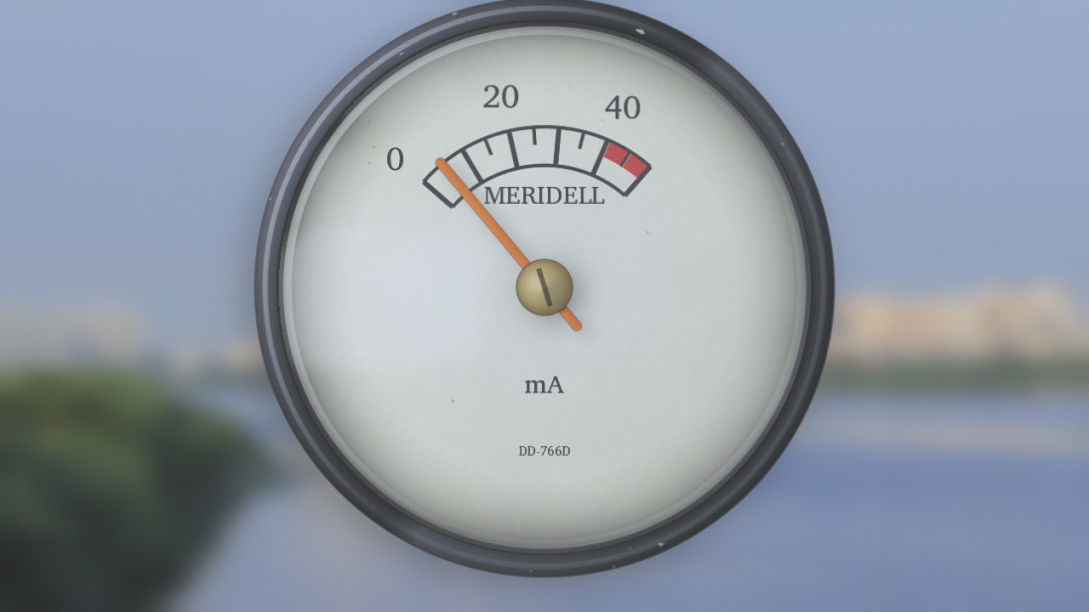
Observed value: 5 mA
